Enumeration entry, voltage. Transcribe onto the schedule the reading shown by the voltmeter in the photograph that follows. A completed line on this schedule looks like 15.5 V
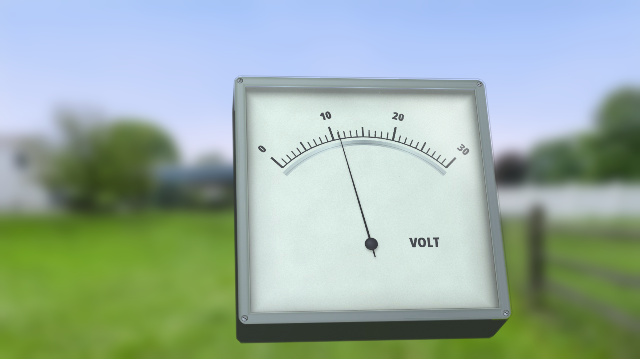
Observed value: 11 V
